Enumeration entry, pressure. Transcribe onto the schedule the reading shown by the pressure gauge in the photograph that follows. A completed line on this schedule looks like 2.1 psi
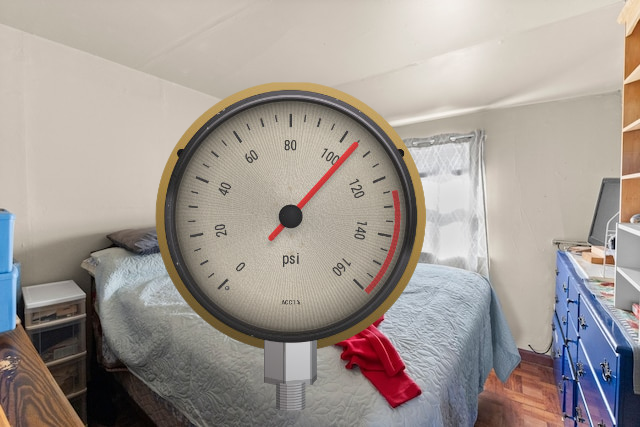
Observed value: 105 psi
